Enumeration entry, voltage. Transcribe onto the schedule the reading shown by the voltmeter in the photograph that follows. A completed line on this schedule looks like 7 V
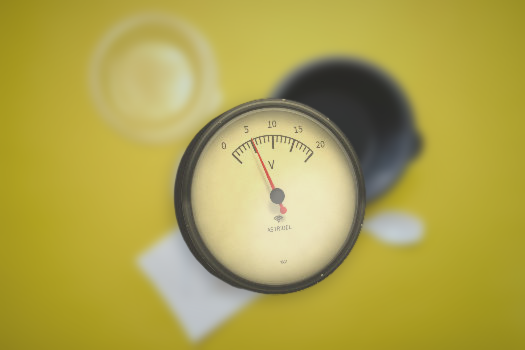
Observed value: 5 V
